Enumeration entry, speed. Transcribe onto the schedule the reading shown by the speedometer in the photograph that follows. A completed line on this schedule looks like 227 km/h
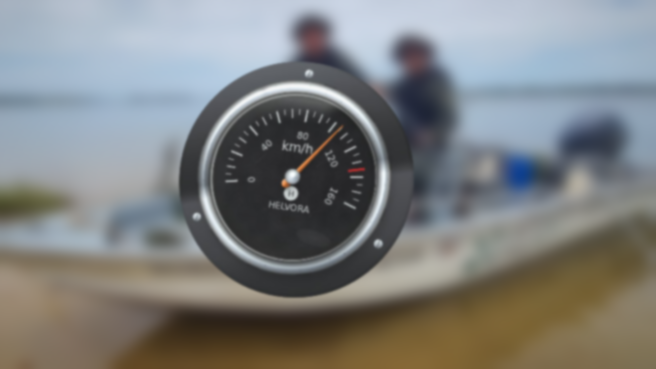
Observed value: 105 km/h
